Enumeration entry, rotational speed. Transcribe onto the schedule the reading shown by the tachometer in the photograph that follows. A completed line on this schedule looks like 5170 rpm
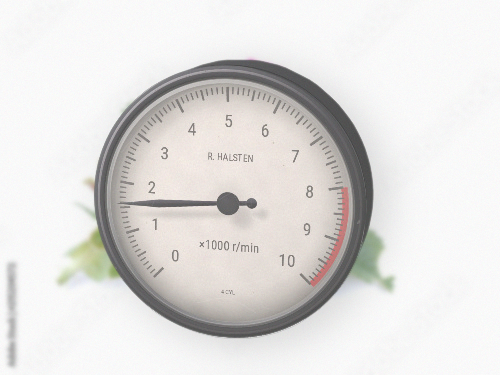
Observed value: 1600 rpm
